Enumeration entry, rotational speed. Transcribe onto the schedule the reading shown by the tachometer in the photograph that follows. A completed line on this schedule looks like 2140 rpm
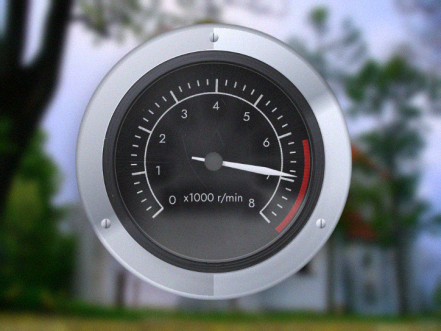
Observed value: 6900 rpm
